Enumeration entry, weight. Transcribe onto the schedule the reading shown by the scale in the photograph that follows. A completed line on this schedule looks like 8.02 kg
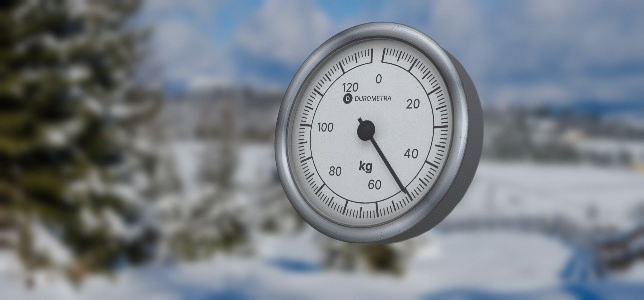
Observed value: 50 kg
